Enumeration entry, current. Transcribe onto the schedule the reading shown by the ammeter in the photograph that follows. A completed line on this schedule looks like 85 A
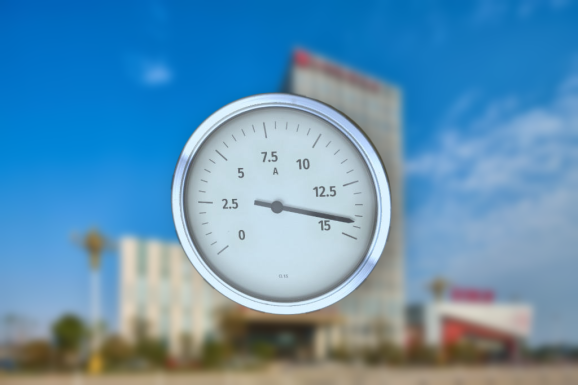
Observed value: 14.25 A
